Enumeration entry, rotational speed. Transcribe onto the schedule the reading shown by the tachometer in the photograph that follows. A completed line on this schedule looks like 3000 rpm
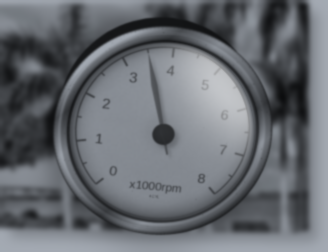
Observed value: 3500 rpm
